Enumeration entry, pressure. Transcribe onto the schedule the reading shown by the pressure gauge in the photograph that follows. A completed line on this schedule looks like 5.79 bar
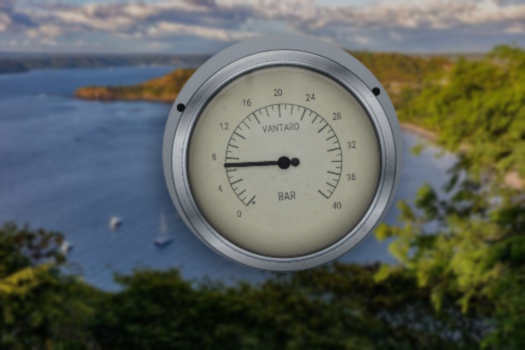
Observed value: 7 bar
